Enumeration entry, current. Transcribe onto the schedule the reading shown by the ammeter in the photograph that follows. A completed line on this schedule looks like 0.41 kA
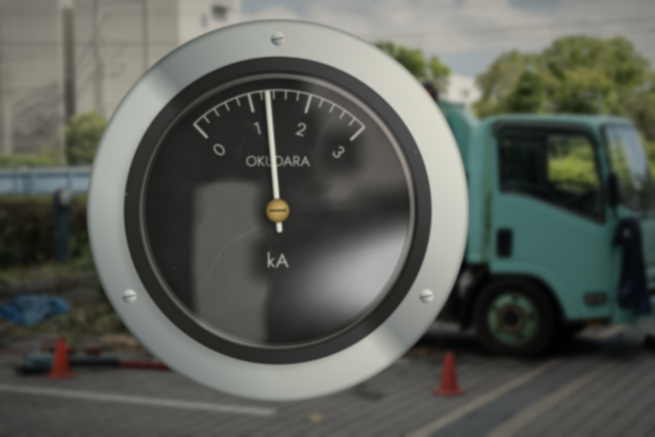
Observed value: 1.3 kA
